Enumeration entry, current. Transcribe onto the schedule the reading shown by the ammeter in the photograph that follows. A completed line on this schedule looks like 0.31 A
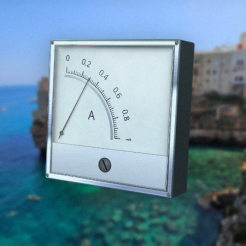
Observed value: 0.3 A
